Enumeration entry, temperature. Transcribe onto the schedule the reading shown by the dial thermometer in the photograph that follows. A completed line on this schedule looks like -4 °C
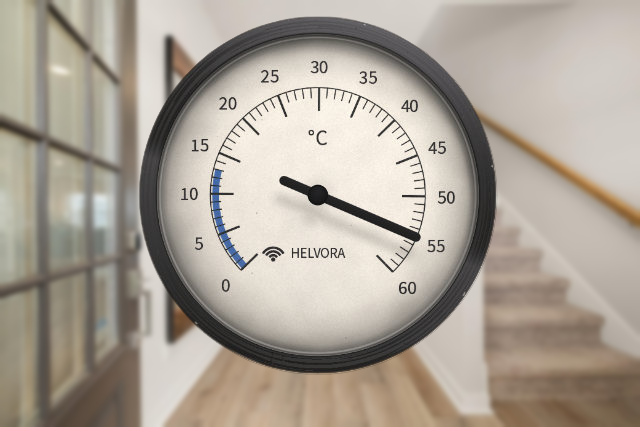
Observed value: 55 °C
